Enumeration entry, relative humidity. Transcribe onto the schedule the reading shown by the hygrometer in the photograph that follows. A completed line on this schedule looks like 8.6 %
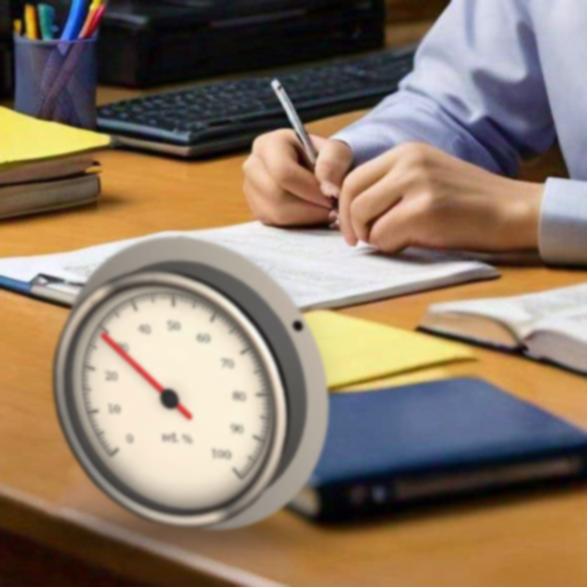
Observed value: 30 %
